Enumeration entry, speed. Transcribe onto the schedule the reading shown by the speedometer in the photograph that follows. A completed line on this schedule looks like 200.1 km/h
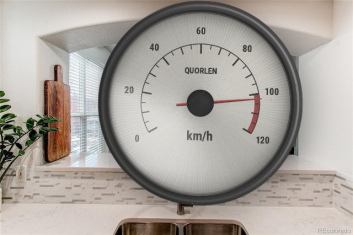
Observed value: 102.5 km/h
